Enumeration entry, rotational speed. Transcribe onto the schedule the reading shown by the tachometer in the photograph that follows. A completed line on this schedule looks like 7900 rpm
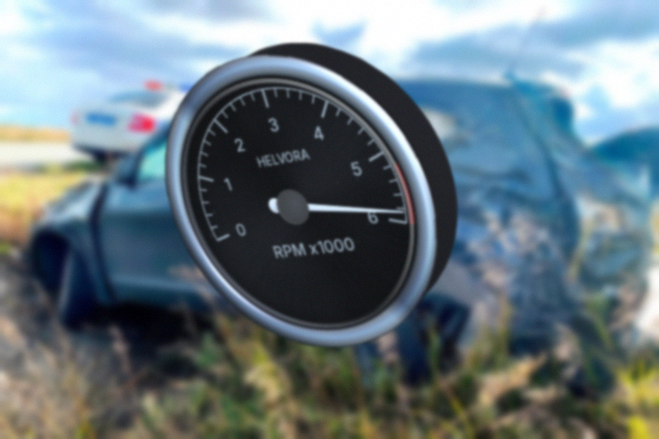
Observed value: 5800 rpm
